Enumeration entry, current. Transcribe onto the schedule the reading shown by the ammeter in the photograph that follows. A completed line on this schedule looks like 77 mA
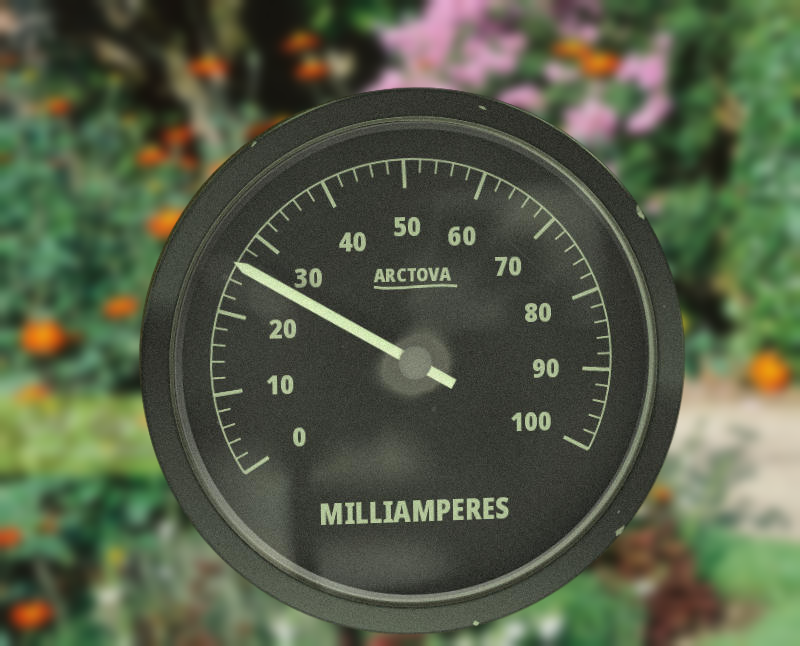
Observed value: 26 mA
